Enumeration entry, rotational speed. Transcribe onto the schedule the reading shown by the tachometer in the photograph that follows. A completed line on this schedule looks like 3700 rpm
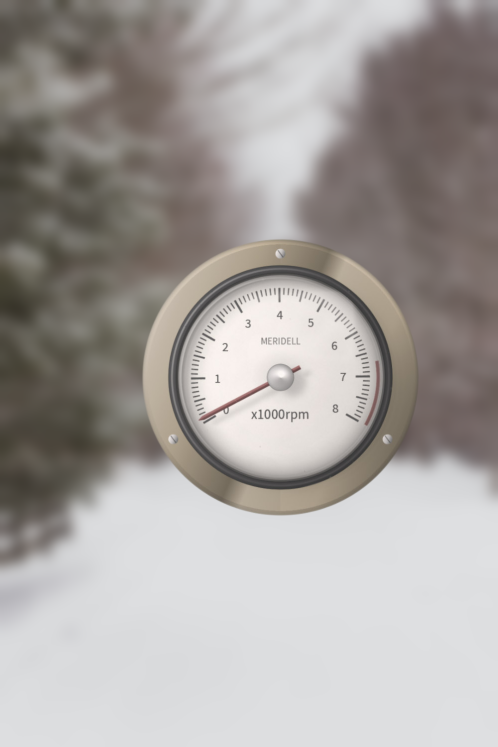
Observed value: 100 rpm
